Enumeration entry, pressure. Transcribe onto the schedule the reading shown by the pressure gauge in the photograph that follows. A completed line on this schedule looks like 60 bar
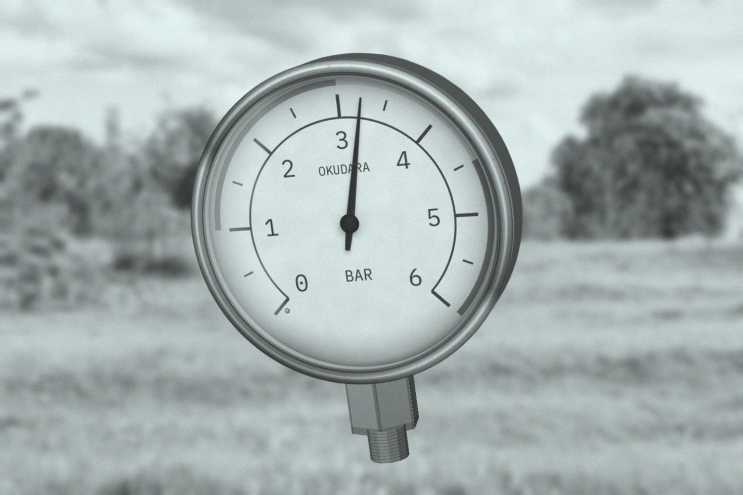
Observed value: 3.25 bar
